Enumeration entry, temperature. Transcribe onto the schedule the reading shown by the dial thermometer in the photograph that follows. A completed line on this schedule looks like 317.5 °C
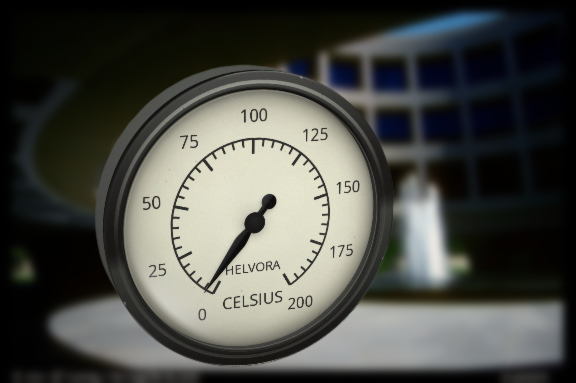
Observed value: 5 °C
